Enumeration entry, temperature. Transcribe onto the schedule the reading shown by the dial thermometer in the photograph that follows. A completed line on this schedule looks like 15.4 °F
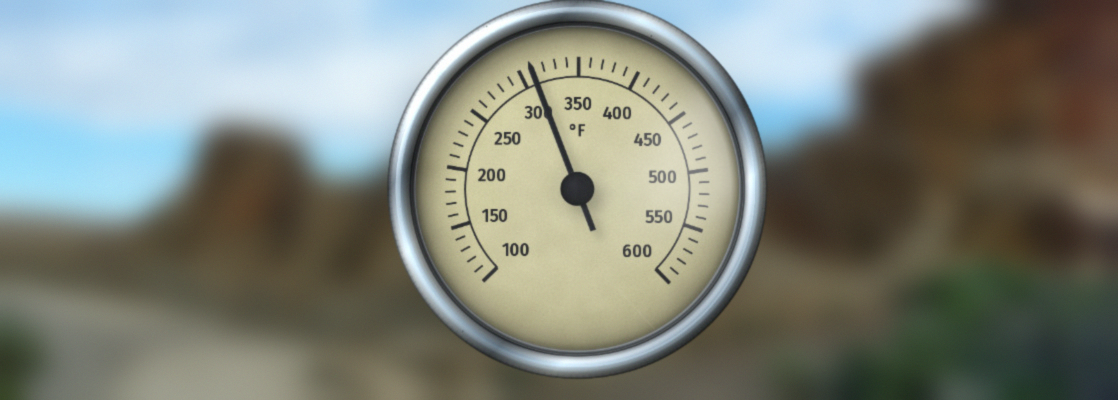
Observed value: 310 °F
